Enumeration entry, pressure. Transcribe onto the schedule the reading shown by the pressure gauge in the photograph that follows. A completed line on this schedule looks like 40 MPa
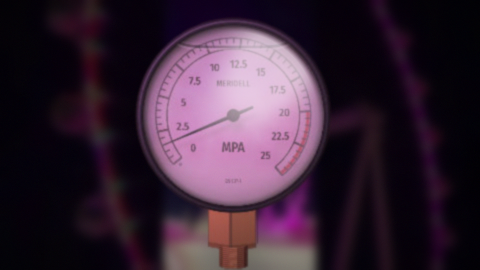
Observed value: 1.5 MPa
